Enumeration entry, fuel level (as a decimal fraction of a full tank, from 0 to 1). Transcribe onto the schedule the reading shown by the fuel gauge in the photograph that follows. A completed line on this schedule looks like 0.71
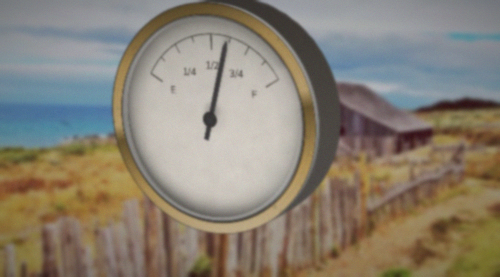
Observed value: 0.625
